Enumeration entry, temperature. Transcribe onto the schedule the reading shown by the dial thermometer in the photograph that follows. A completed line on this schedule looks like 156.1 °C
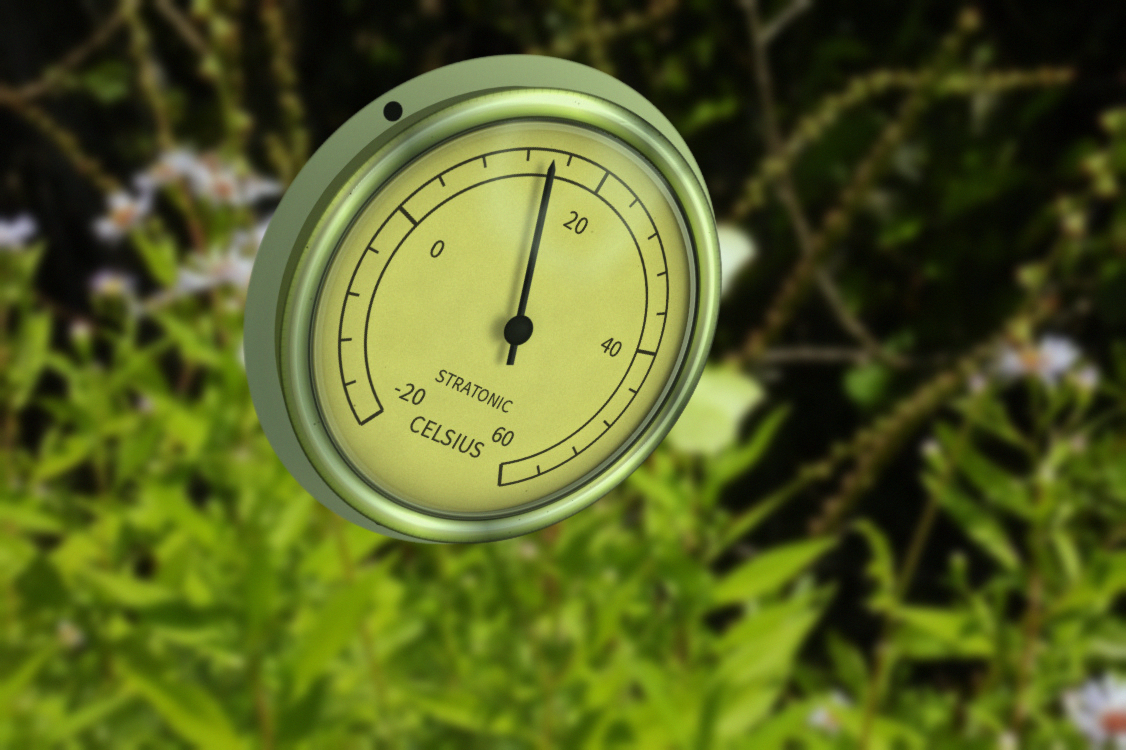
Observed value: 14 °C
